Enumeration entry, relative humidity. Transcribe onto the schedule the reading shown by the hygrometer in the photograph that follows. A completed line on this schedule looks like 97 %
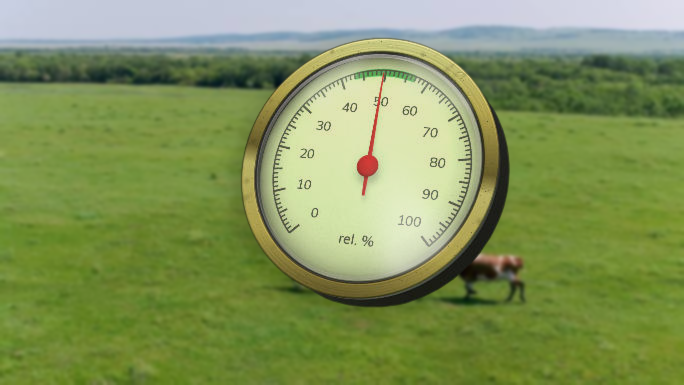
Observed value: 50 %
